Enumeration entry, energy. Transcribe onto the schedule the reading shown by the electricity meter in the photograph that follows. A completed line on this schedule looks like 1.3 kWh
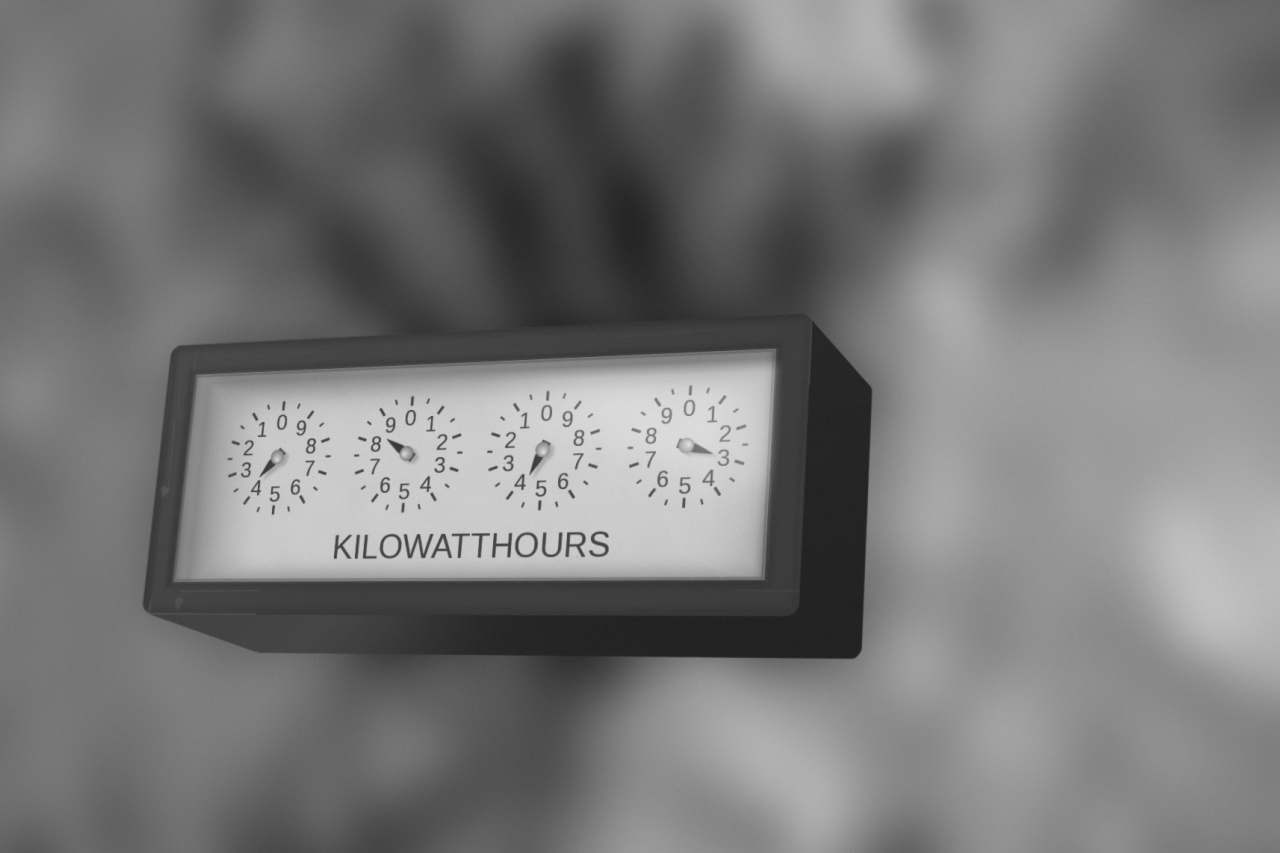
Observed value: 3843 kWh
